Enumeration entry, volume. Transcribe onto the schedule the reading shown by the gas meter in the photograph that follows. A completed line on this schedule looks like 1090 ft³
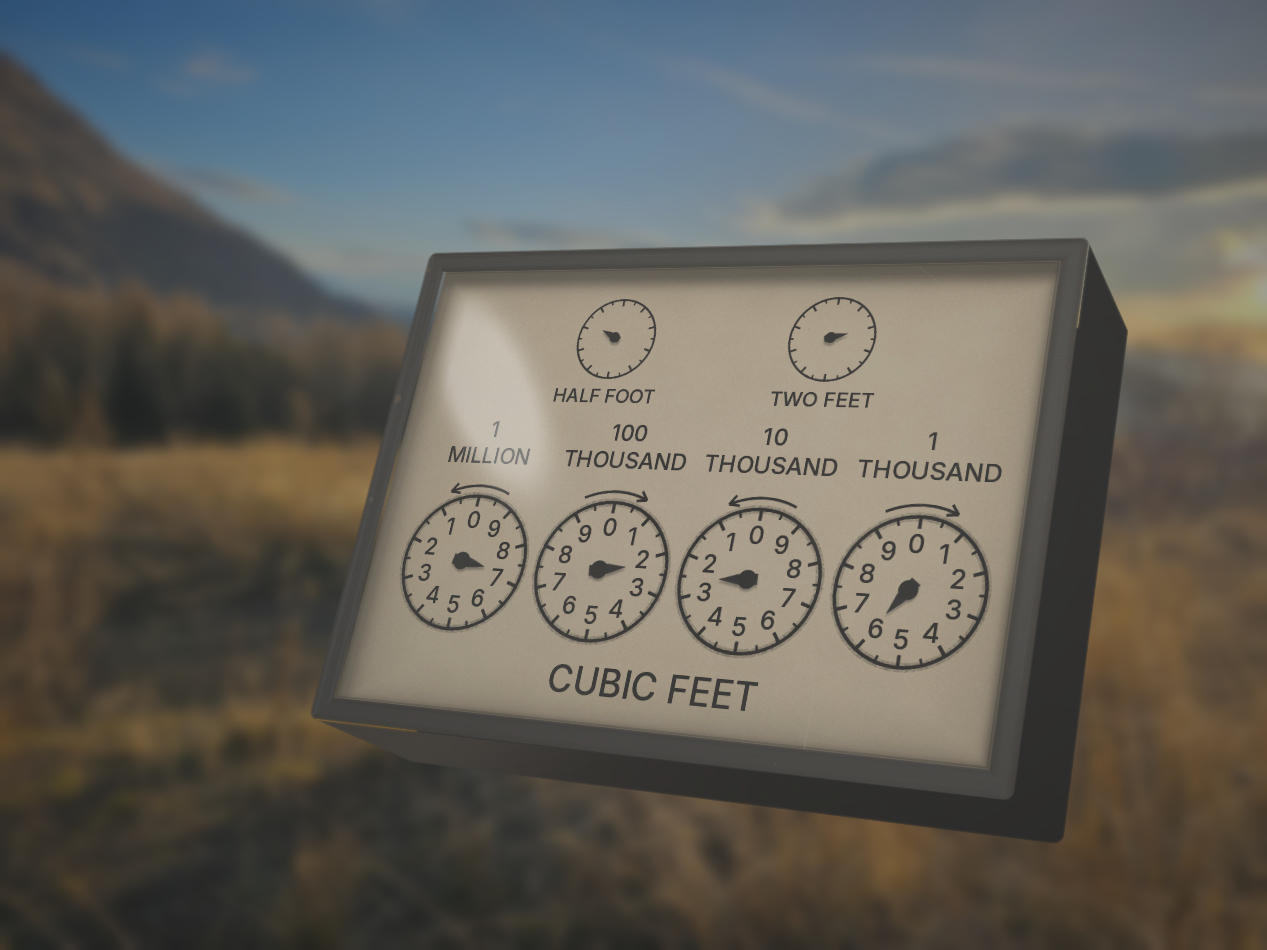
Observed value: 722600 ft³
